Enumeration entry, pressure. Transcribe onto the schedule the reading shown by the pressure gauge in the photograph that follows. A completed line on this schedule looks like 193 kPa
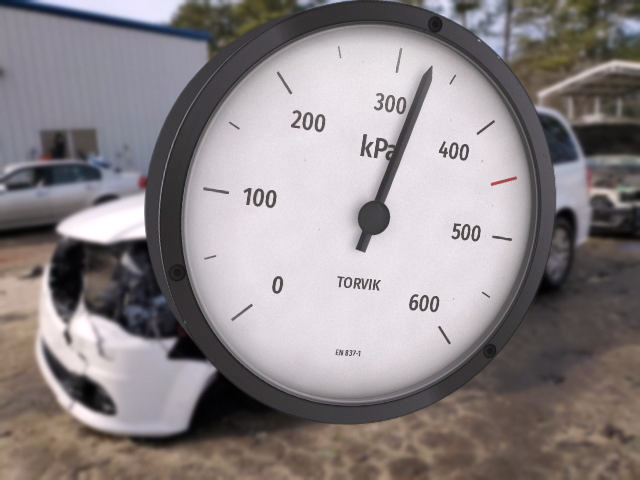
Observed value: 325 kPa
